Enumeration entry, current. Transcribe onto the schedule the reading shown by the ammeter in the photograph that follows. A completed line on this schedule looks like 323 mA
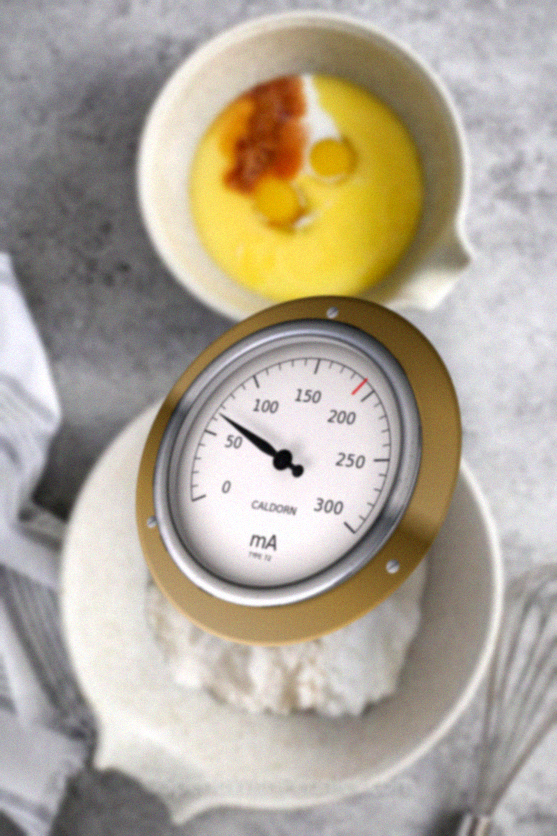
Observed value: 65 mA
